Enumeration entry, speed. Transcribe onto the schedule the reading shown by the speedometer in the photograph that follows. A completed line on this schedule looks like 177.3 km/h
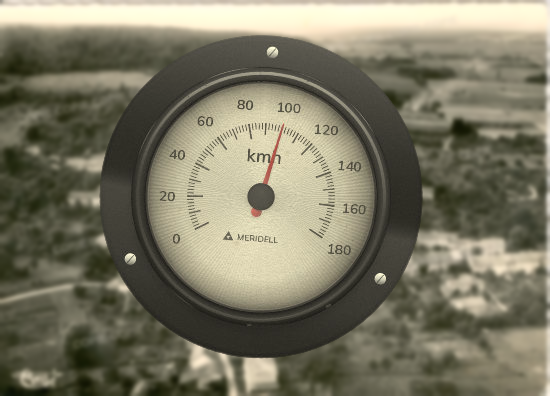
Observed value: 100 km/h
